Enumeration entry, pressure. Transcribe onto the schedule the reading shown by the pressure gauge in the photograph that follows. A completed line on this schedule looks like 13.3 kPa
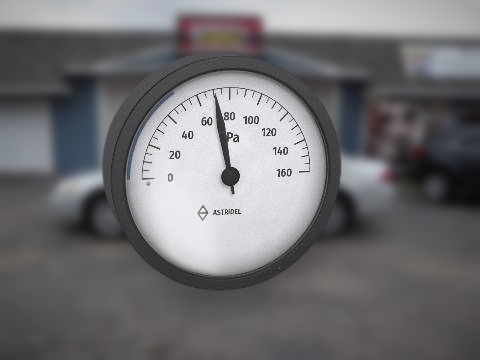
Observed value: 70 kPa
